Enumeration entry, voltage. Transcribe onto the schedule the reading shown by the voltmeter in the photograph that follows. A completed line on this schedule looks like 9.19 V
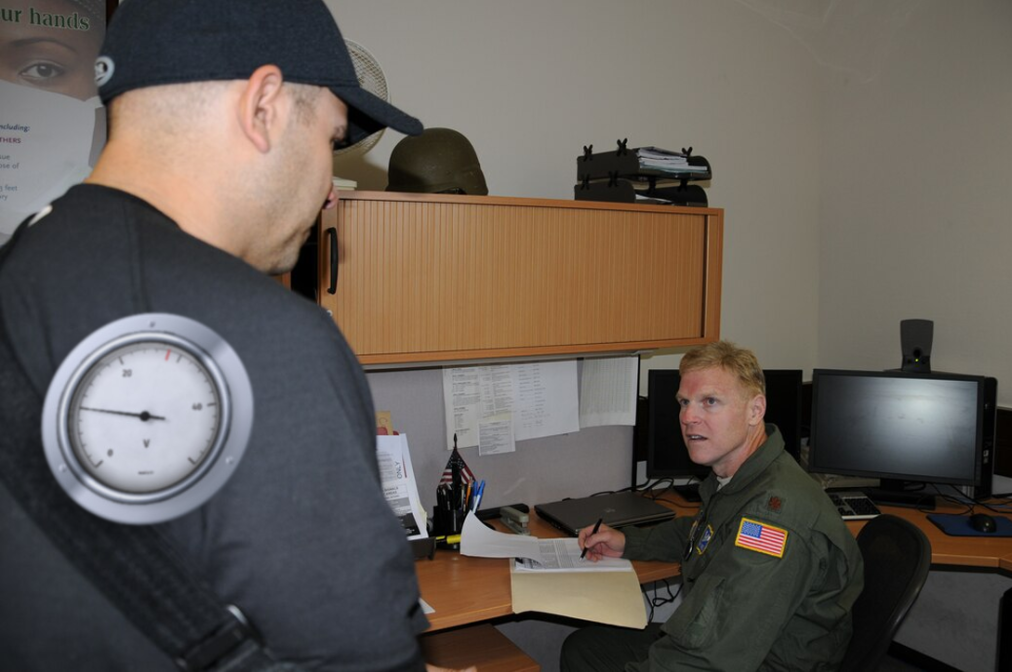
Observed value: 10 V
